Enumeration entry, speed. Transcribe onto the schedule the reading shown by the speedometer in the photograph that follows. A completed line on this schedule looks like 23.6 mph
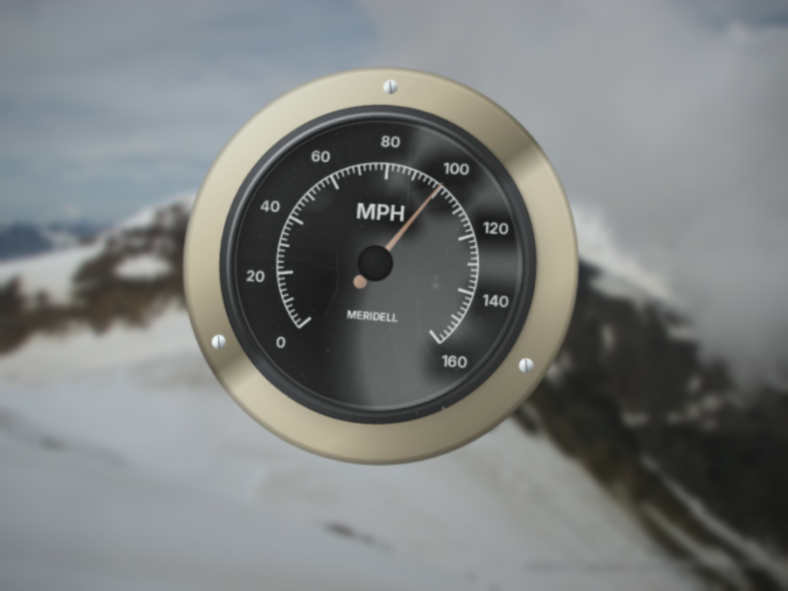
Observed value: 100 mph
